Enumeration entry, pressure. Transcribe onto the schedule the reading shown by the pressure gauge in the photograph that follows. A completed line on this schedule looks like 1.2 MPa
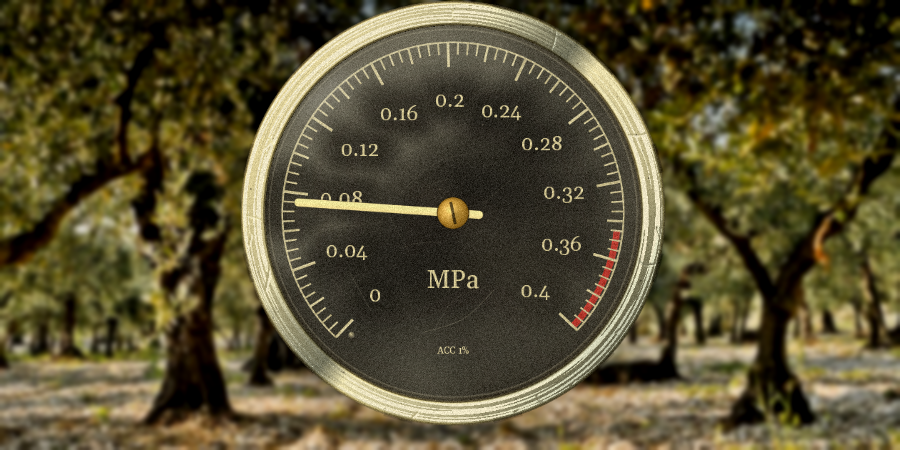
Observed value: 0.075 MPa
